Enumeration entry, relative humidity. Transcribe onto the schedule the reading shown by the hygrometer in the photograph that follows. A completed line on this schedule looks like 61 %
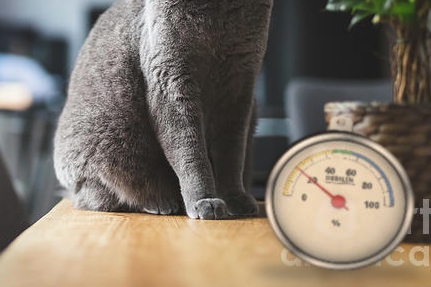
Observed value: 20 %
